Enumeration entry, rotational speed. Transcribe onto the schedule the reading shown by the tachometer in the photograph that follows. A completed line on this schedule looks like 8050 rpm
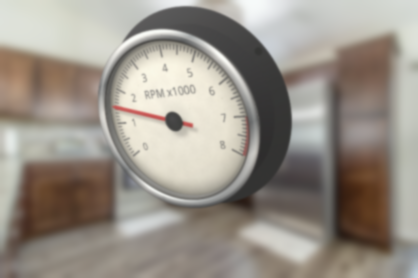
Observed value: 1500 rpm
